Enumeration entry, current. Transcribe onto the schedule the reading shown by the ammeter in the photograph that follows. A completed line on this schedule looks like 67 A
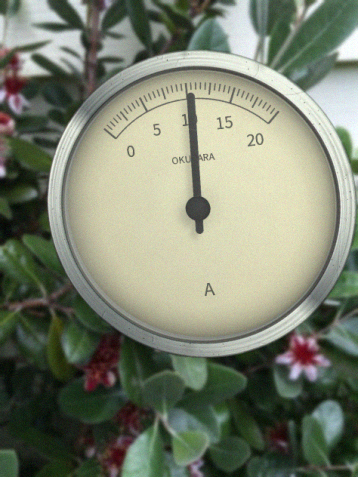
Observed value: 10.5 A
